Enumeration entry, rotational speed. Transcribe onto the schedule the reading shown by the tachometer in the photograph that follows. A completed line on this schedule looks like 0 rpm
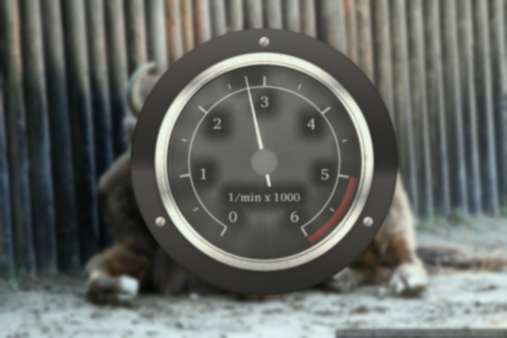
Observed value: 2750 rpm
